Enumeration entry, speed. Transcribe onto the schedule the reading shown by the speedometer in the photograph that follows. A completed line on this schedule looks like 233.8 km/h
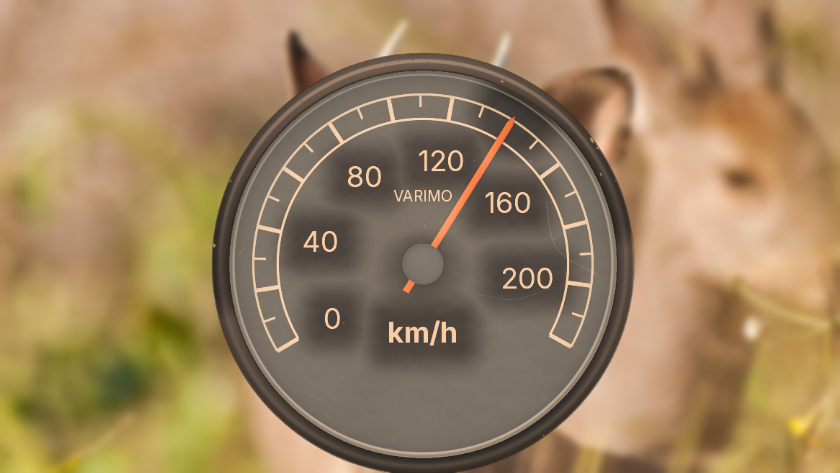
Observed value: 140 km/h
